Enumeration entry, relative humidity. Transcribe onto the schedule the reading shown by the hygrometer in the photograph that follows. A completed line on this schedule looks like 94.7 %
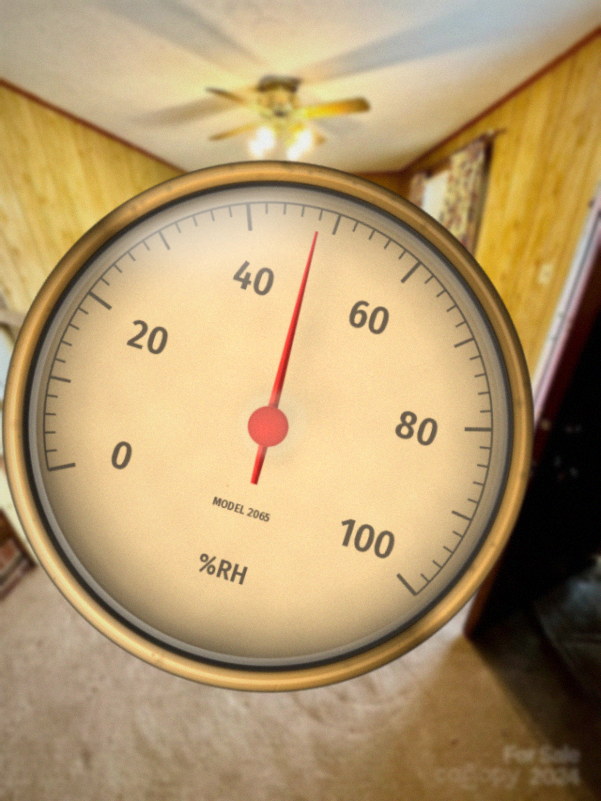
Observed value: 48 %
